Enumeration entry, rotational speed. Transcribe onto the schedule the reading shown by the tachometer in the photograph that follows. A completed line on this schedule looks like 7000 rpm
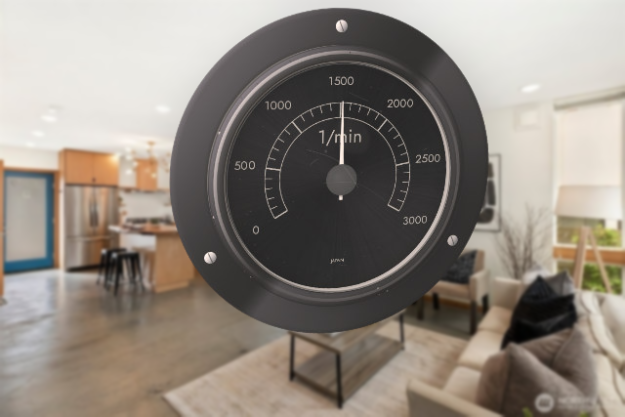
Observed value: 1500 rpm
